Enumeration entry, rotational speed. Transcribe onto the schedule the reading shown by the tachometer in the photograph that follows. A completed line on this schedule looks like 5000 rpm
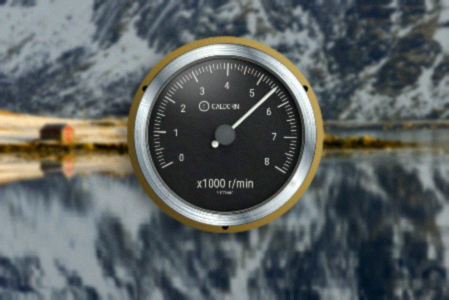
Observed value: 5500 rpm
